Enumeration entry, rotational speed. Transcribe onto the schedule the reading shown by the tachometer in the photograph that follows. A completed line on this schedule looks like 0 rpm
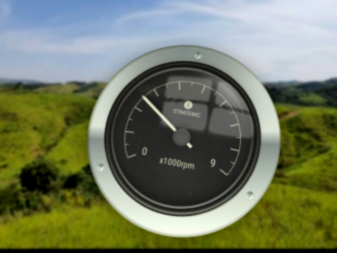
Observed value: 2500 rpm
